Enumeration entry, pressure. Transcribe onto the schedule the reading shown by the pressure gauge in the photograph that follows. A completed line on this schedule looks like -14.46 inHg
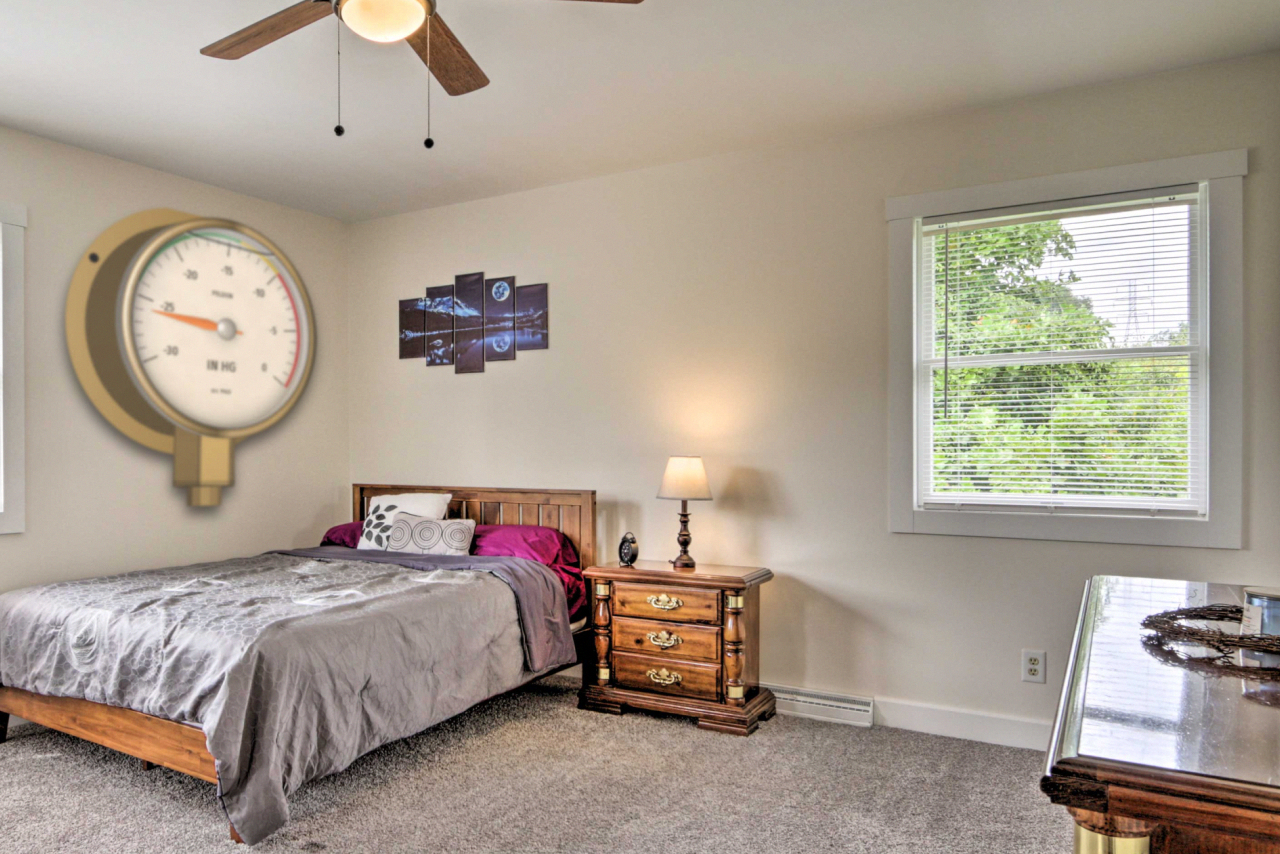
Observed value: -26 inHg
